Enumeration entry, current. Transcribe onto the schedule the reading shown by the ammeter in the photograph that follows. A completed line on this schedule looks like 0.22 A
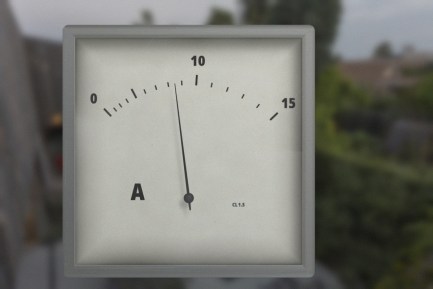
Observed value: 8.5 A
